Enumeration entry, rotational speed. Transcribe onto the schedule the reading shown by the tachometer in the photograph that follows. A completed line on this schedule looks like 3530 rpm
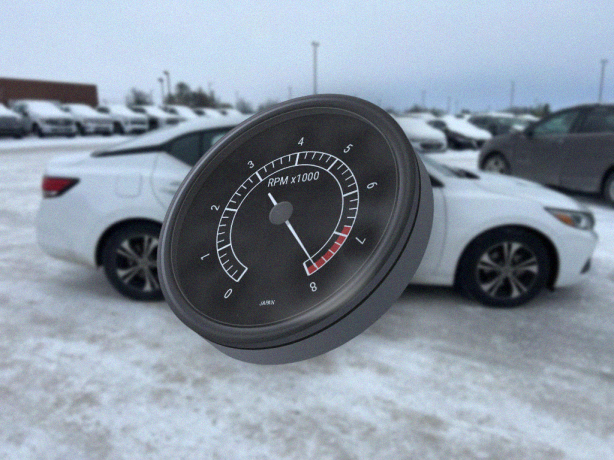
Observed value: 7800 rpm
